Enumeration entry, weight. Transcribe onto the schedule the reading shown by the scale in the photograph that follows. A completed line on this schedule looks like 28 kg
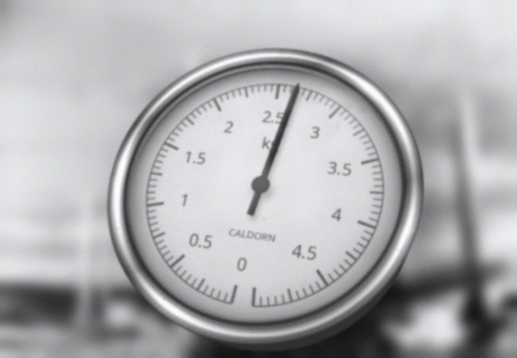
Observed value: 2.65 kg
